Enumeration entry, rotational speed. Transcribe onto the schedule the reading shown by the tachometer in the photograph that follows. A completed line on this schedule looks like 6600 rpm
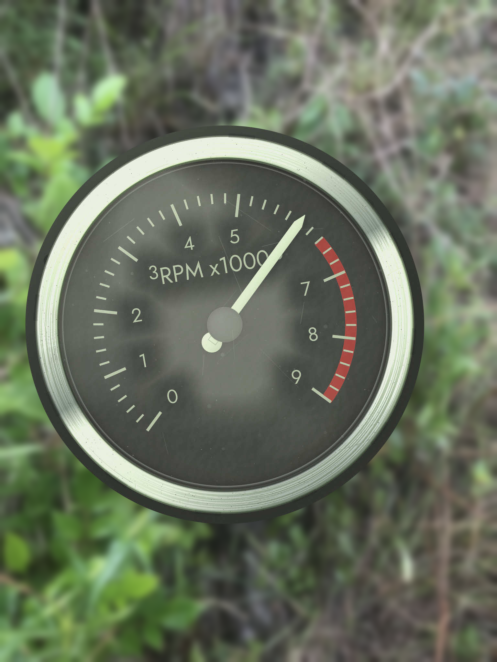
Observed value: 6000 rpm
